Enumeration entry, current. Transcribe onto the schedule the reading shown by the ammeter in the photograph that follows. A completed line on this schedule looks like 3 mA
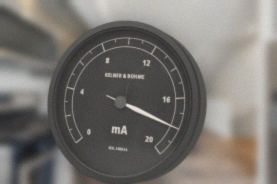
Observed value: 18 mA
